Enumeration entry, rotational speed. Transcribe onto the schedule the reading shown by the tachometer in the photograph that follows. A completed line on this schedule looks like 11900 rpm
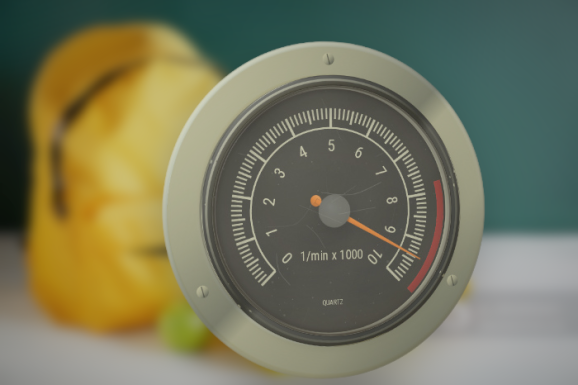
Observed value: 9400 rpm
